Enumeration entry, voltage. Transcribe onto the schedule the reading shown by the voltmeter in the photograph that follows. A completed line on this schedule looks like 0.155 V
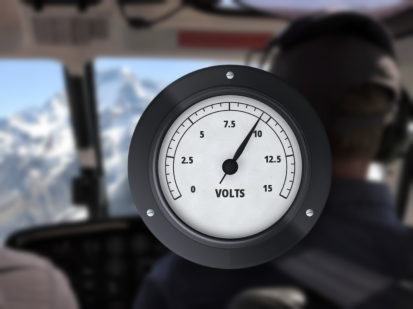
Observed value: 9.5 V
